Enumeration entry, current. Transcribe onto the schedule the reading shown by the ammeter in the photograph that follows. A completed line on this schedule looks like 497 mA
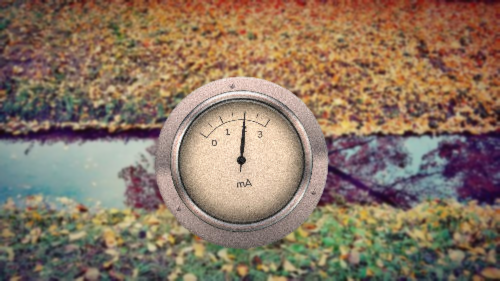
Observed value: 2 mA
